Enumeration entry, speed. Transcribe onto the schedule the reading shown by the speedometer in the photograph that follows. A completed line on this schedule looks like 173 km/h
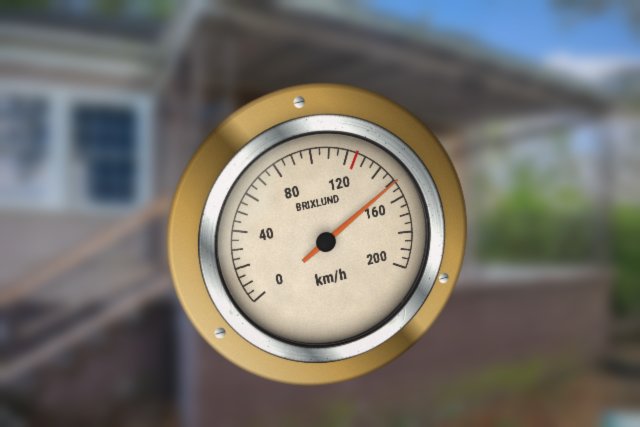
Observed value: 150 km/h
